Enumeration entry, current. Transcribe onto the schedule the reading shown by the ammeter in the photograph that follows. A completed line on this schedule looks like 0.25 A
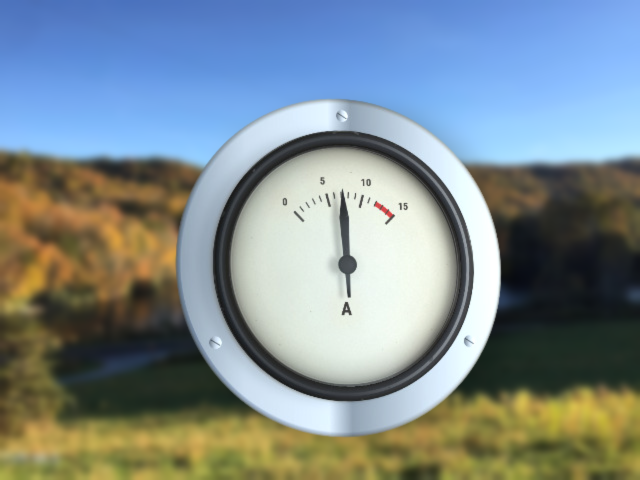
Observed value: 7 A
